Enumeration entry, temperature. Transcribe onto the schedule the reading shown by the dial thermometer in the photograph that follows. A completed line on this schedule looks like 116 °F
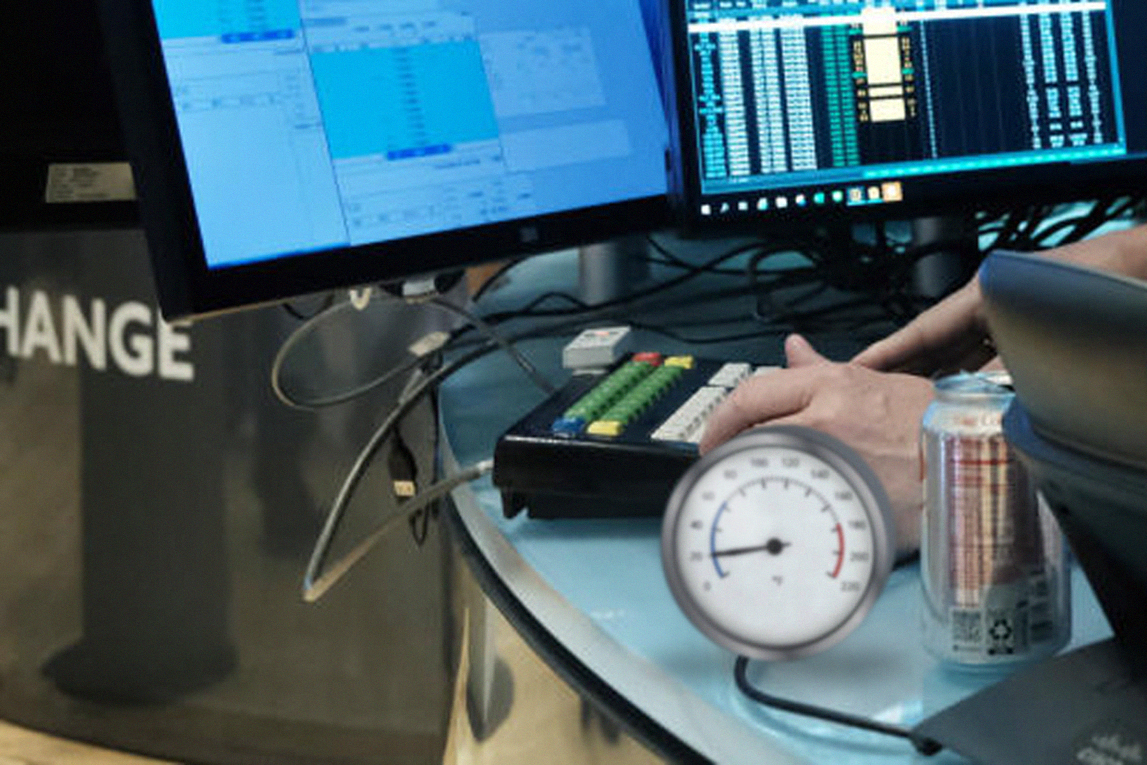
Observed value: 20 °F
